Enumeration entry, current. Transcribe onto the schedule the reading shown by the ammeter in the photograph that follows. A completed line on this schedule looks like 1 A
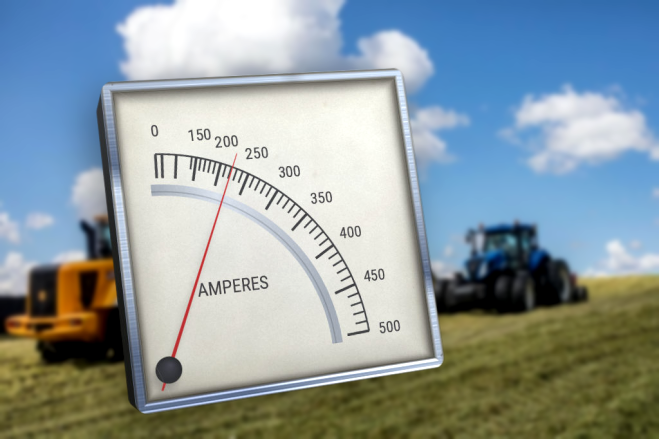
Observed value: 220 A
